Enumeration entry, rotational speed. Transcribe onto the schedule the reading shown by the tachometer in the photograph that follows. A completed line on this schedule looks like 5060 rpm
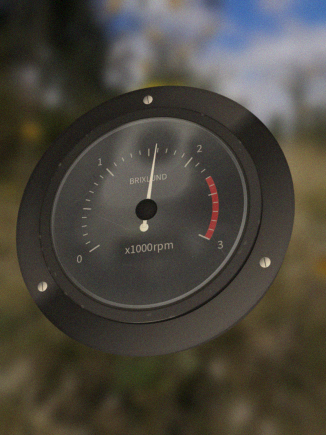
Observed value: 1600 rpm
